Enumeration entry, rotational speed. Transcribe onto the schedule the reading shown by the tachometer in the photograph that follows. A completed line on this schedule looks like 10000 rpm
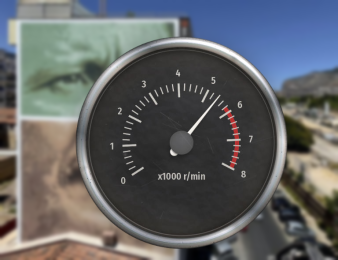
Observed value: 5400 rpm
